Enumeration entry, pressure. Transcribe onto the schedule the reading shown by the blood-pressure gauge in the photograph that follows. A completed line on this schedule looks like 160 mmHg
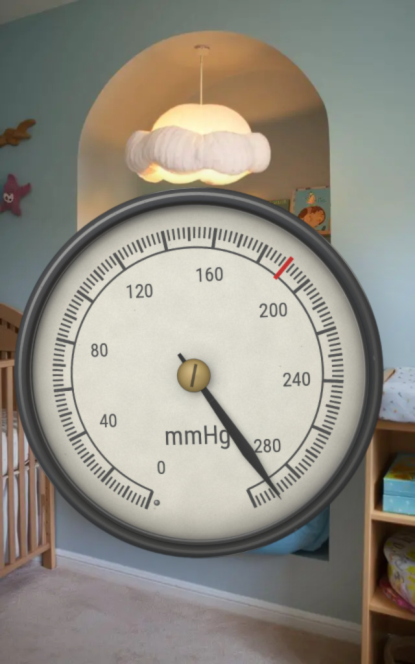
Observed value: 290 mmHg
